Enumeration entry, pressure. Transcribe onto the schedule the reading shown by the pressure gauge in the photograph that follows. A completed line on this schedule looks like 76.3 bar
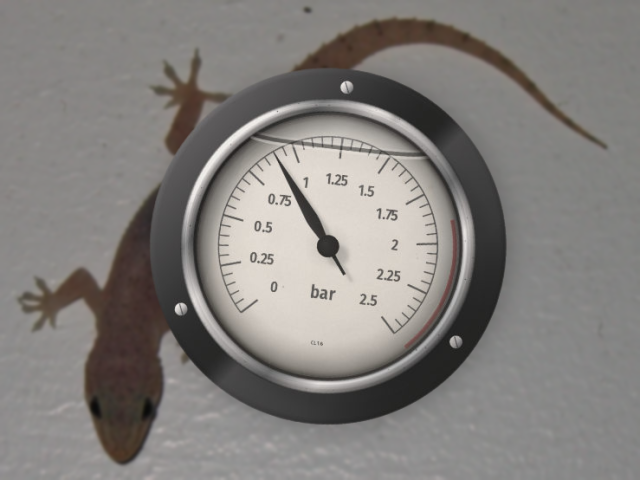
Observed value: 0.9 bar
